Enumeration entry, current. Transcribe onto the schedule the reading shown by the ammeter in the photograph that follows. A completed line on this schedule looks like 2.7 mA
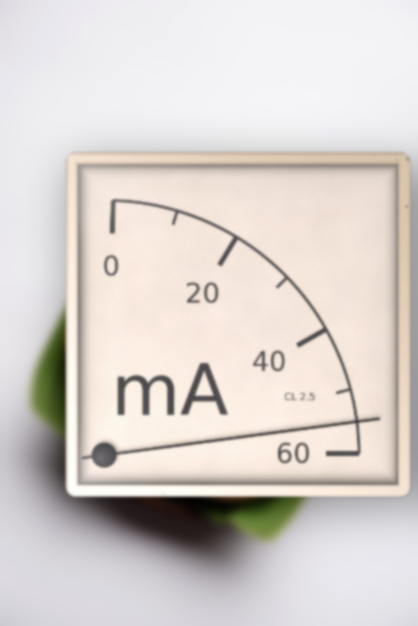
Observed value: 55 mA
